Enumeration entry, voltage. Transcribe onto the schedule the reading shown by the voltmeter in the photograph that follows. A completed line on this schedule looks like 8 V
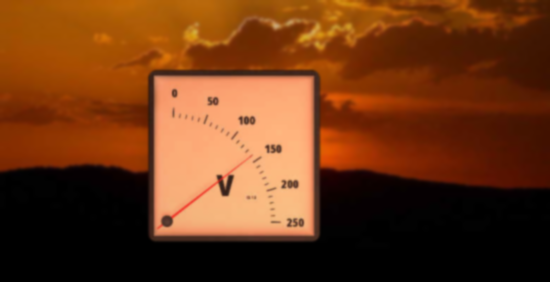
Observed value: 140 V
